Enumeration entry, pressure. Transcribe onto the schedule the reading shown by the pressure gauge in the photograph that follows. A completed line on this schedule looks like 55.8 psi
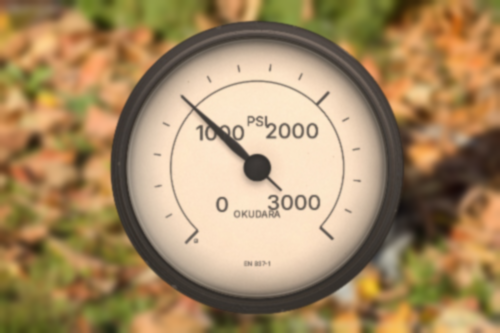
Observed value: 1000 psi
